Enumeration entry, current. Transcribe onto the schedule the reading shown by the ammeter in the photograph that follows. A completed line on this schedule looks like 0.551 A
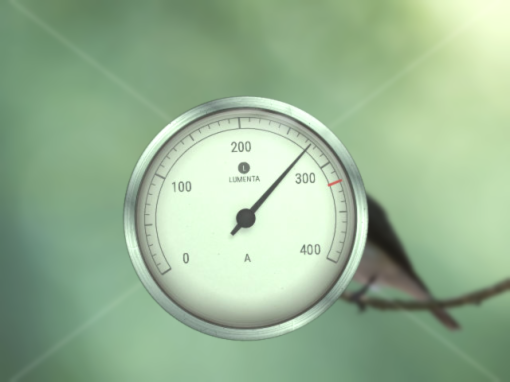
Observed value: 275 A
